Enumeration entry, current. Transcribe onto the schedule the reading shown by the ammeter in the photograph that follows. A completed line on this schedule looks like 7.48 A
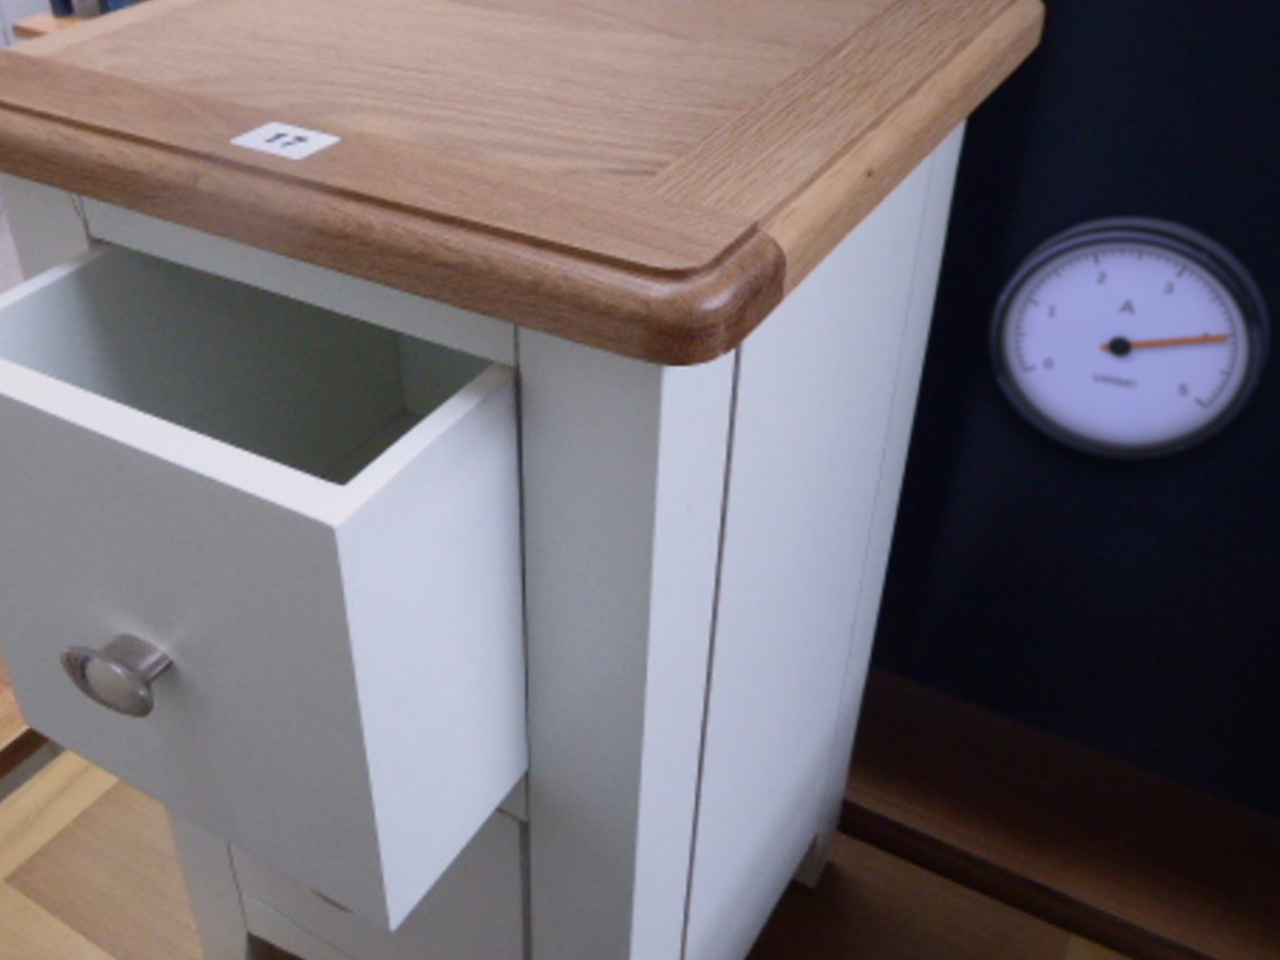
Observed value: 4 A
